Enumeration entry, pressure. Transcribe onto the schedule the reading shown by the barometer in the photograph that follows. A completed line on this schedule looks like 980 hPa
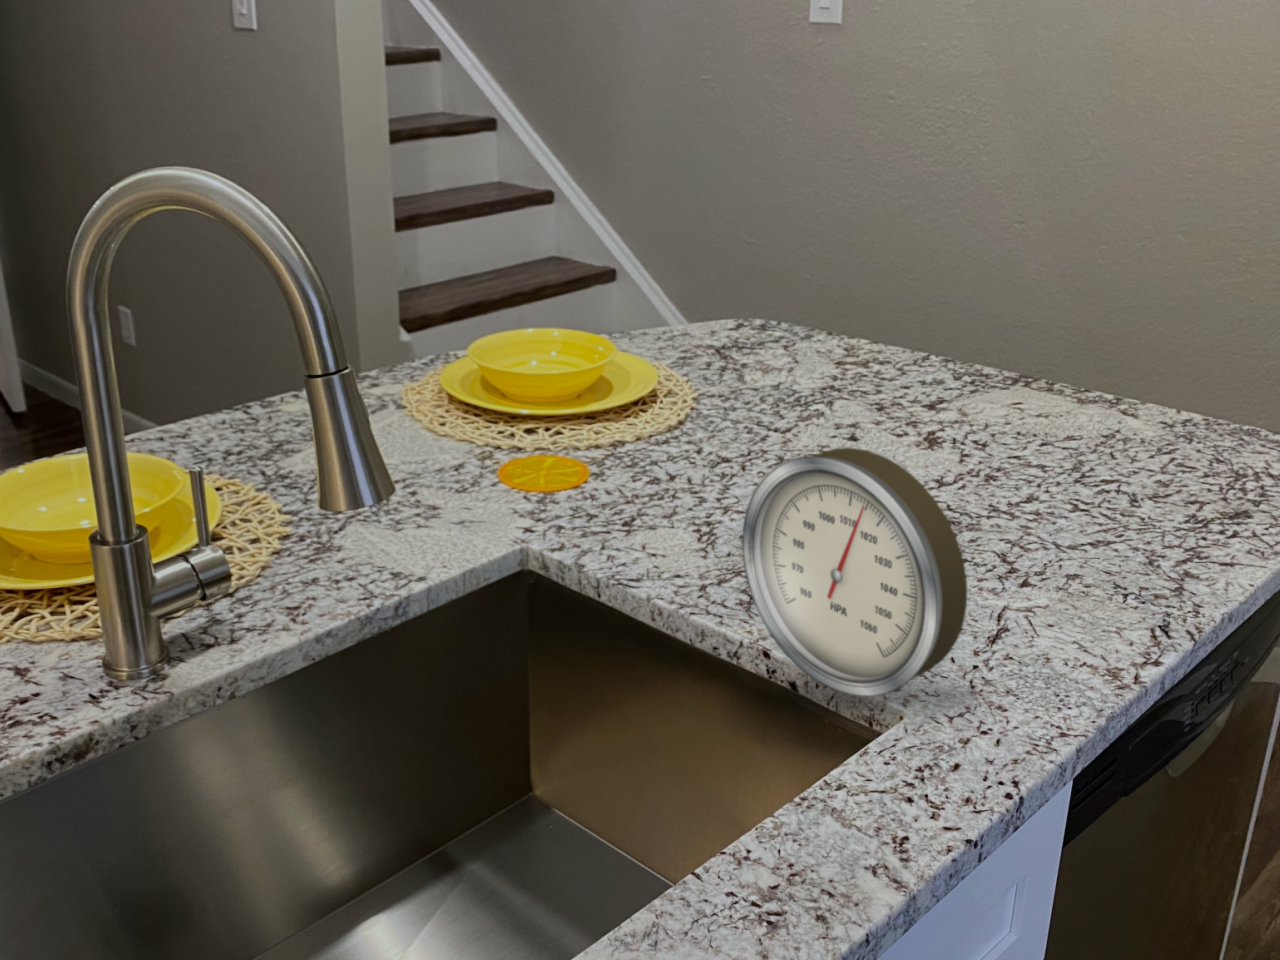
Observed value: 1015 hPa
